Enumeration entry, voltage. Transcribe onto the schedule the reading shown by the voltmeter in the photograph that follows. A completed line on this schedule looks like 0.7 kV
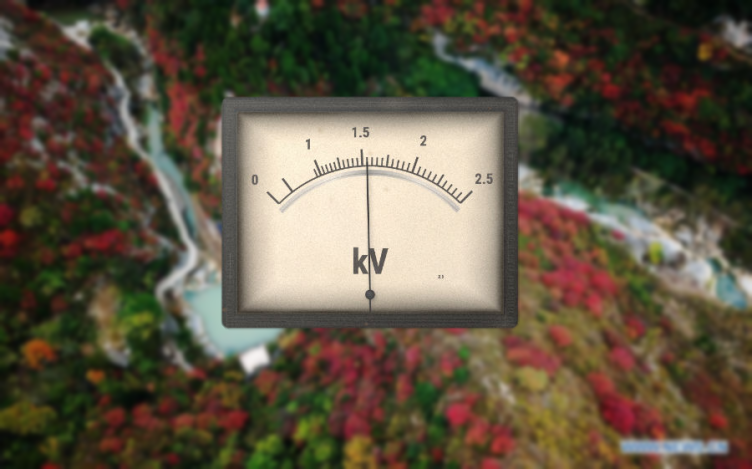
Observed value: 1.55 kV
